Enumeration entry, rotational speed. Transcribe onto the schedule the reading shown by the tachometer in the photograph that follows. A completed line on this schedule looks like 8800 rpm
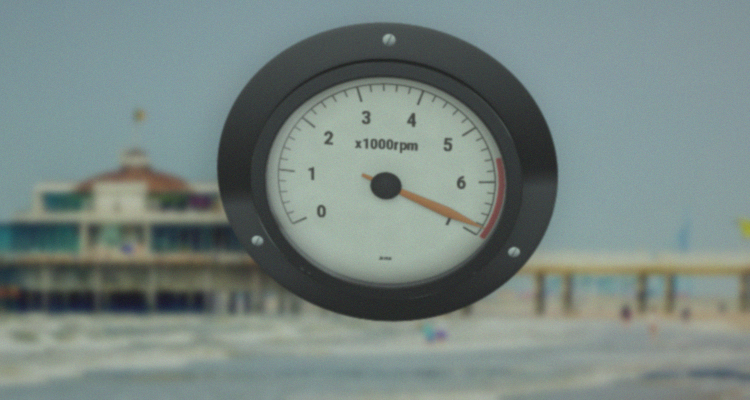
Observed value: 6800 rpm
